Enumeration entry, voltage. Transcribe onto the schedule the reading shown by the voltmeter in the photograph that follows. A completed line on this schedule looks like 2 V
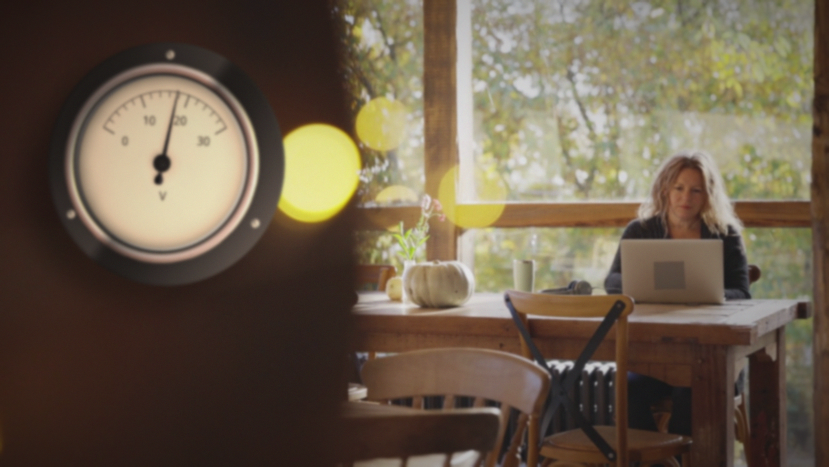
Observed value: 18 V
